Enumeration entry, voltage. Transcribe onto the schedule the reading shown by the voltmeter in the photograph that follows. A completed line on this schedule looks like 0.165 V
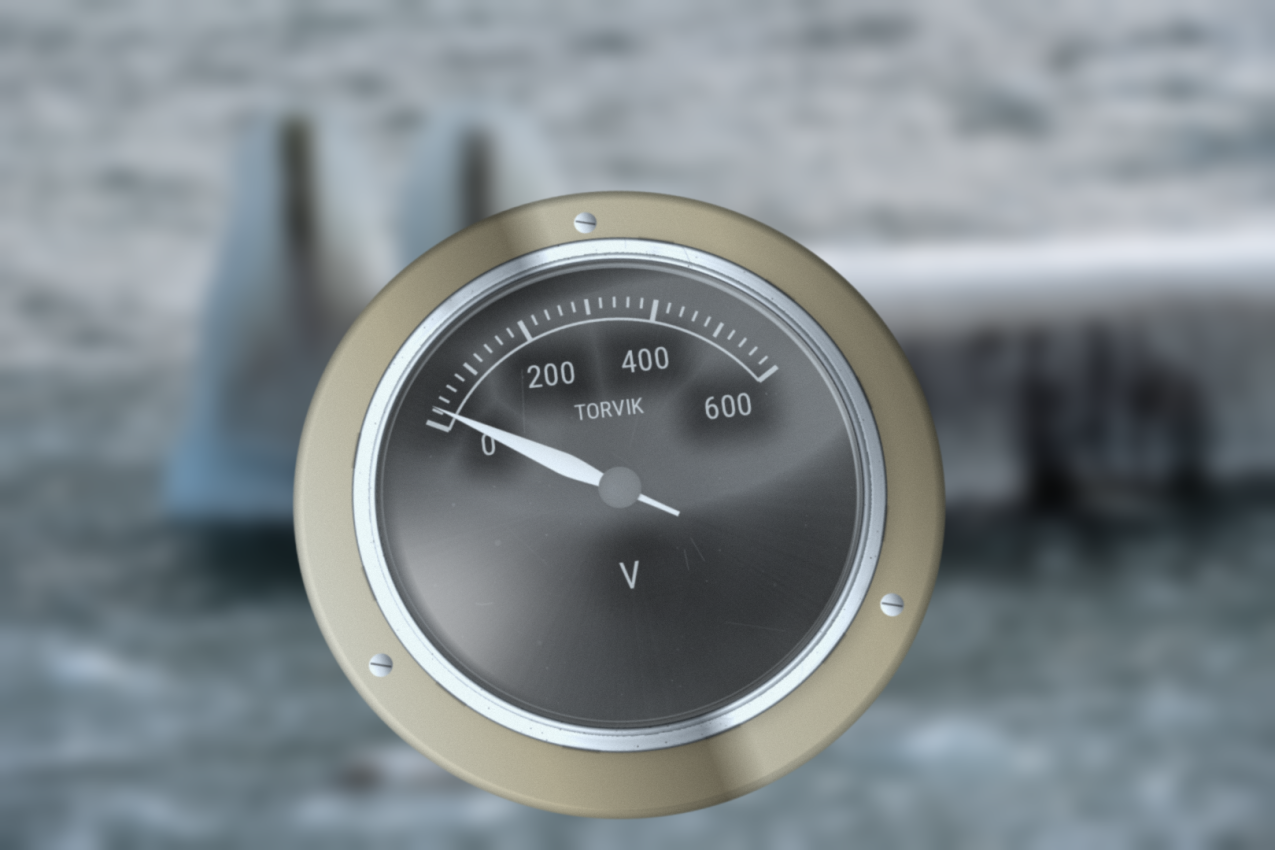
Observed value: 20 V
